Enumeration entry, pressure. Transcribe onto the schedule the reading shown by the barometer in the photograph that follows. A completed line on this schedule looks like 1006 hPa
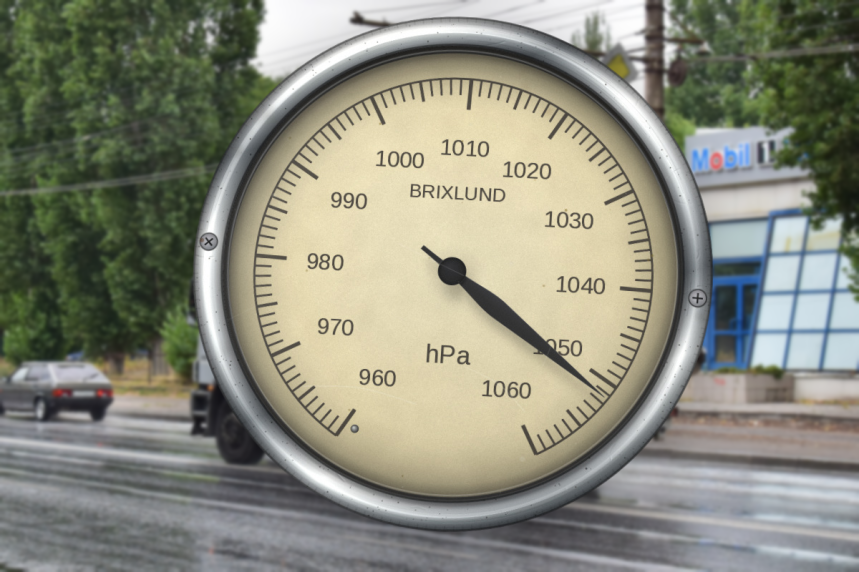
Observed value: 1051.5 hPa
